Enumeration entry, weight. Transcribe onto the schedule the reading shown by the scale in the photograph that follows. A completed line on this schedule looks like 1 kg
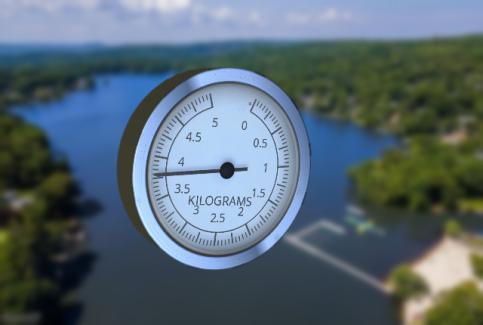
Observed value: 3.8 kg
